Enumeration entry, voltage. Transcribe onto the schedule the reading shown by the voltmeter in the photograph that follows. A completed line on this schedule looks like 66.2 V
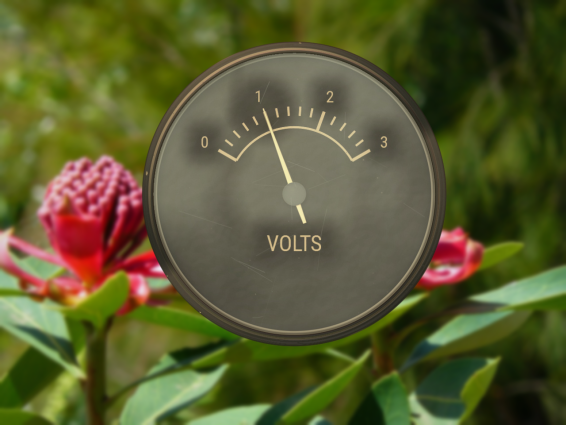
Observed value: 1 V
